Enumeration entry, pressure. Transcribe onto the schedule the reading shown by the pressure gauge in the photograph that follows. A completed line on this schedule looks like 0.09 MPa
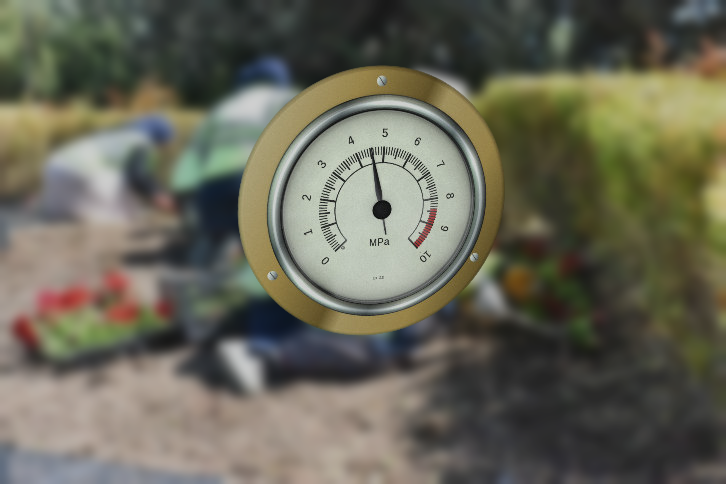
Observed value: 4.5 MPa
